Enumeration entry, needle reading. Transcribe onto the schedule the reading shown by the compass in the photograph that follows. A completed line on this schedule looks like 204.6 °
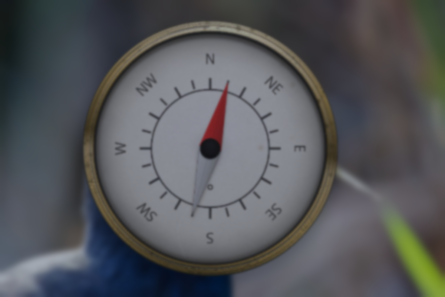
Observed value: 15 °
